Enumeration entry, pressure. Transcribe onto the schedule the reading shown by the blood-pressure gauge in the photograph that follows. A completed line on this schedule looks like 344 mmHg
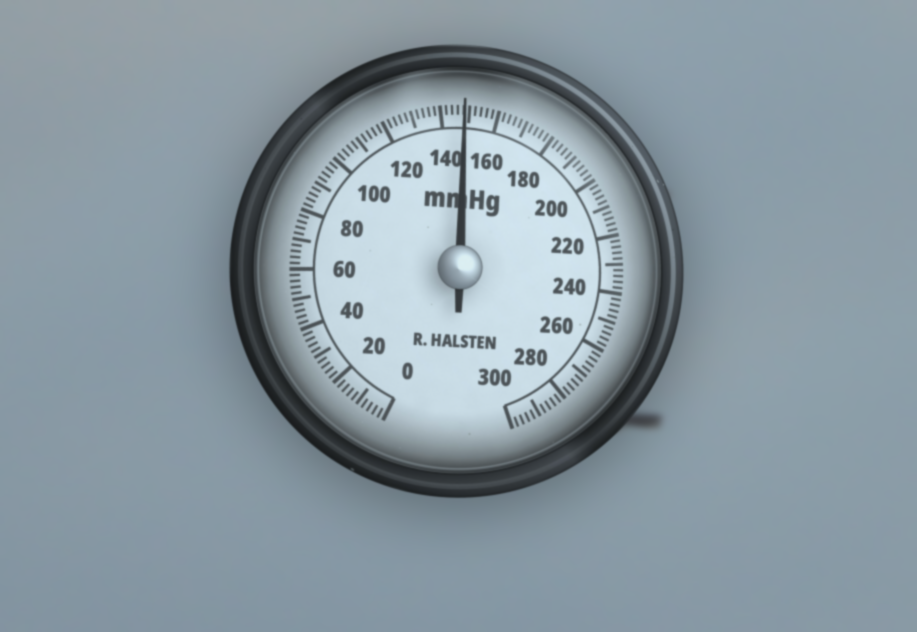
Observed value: 148 mmHg
